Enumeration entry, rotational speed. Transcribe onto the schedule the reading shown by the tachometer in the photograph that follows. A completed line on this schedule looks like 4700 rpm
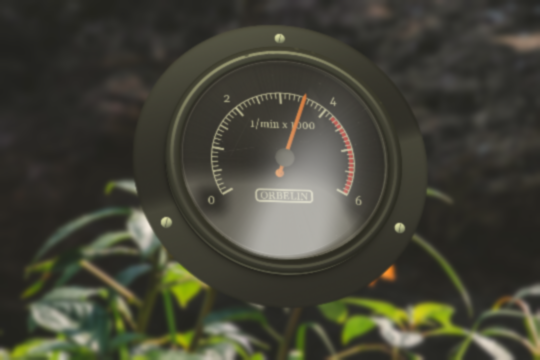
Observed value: 3500 rpm
